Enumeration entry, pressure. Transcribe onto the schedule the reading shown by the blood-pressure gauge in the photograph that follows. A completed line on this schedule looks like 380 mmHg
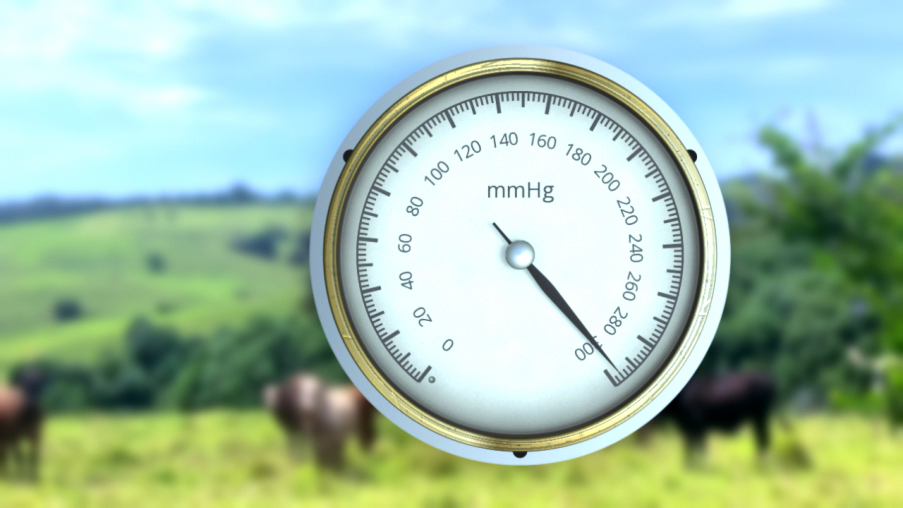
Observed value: 296 mmHg
